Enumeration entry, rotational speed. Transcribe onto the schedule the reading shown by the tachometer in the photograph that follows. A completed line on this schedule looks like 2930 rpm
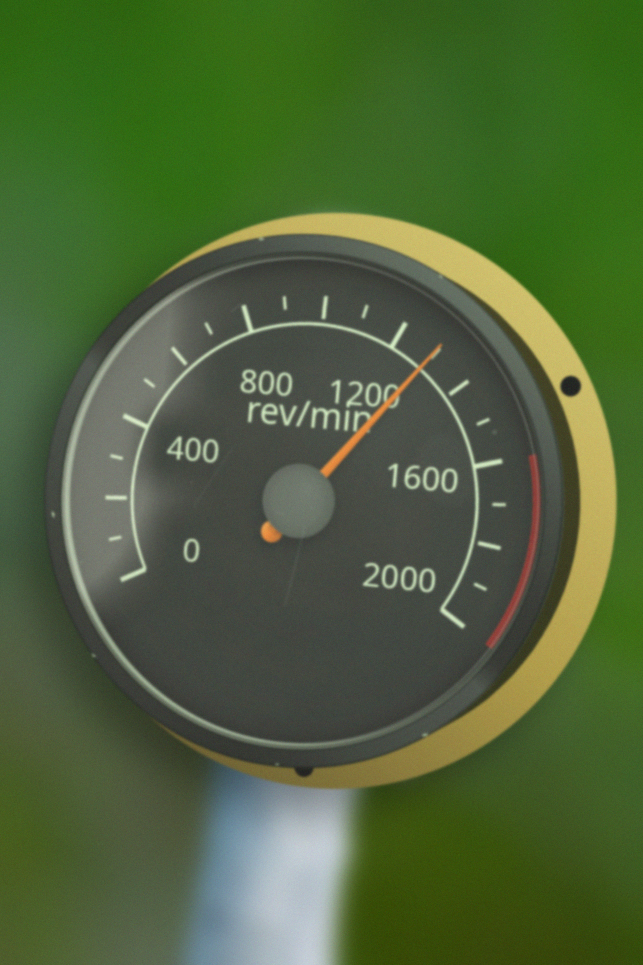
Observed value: 1300 rpm
